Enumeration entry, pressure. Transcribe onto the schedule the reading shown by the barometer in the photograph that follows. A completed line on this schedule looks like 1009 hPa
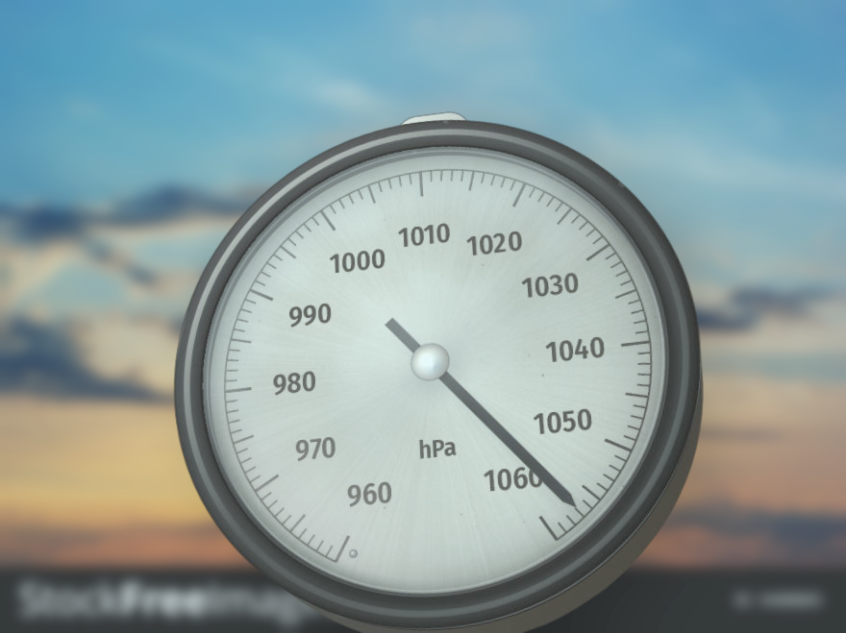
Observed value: 1057 hPa
